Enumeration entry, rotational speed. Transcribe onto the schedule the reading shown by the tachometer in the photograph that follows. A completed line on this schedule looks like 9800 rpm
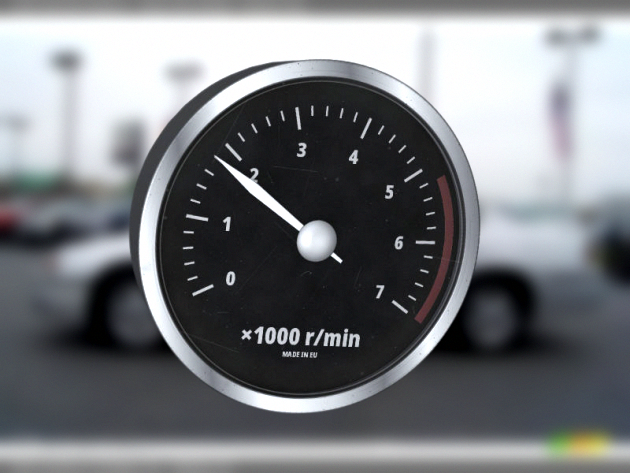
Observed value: 1800 rpm
